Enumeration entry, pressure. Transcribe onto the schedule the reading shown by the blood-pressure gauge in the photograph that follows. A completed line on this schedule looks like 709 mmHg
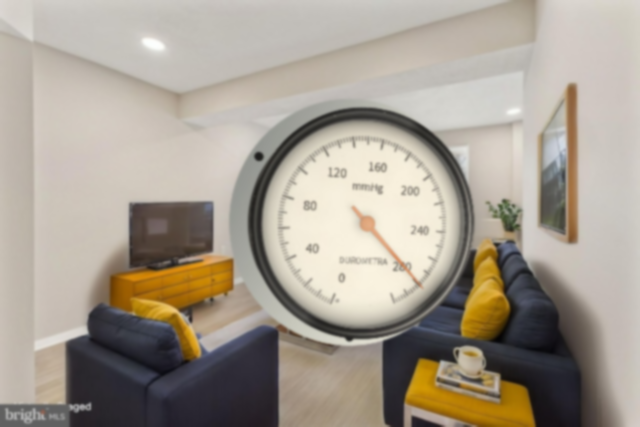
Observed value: 280 mmHg
